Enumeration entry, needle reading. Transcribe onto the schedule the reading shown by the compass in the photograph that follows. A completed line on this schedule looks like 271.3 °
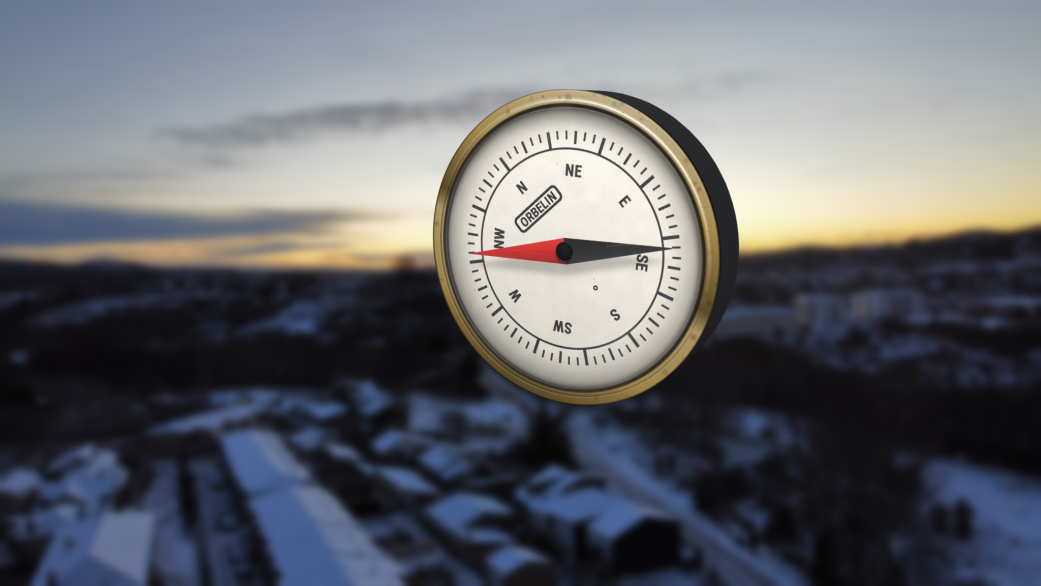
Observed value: 305 °
